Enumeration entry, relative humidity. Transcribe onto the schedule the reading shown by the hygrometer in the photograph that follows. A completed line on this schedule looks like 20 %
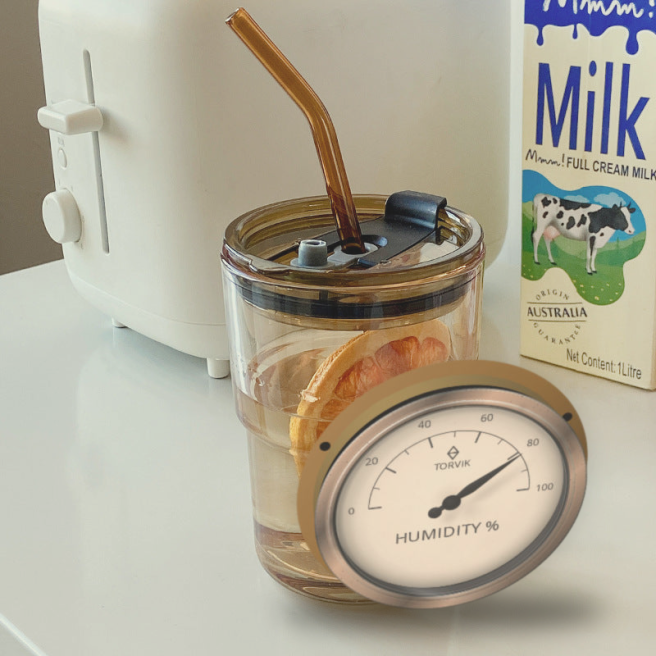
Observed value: 80 %
